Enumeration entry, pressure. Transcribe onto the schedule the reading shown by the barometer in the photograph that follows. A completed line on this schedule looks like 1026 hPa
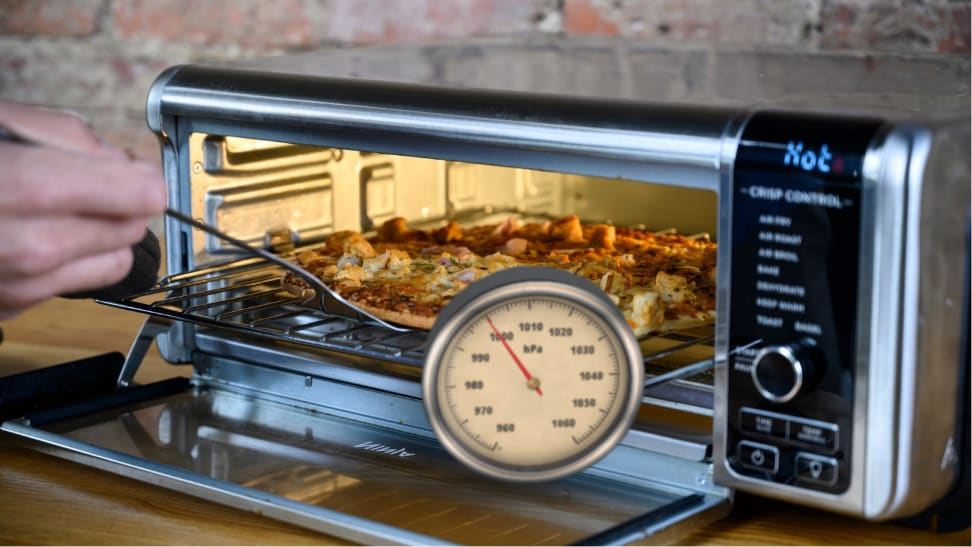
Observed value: 1000 hPa
